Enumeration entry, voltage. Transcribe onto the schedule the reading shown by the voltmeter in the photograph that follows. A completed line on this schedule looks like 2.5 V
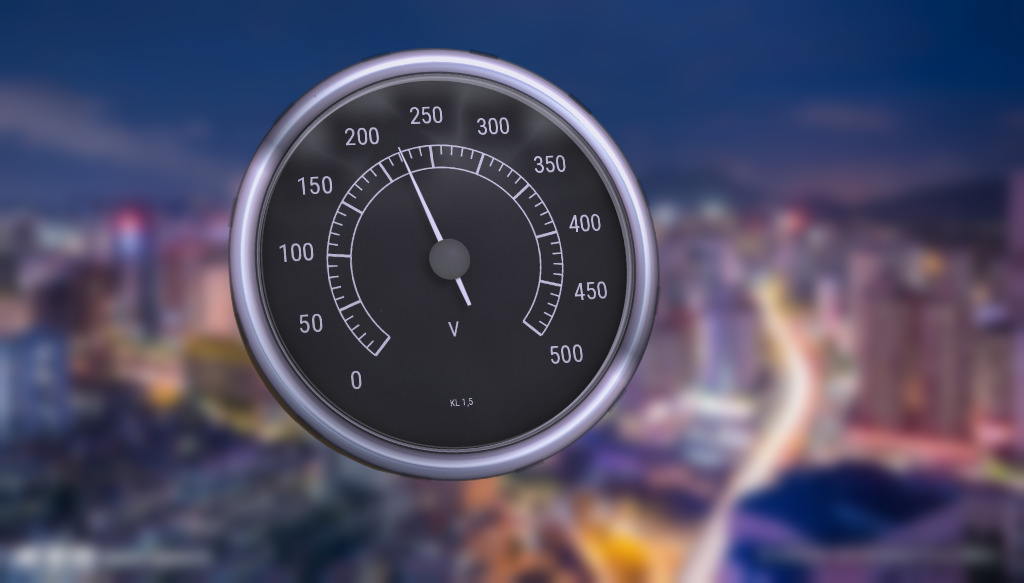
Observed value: 220 V
